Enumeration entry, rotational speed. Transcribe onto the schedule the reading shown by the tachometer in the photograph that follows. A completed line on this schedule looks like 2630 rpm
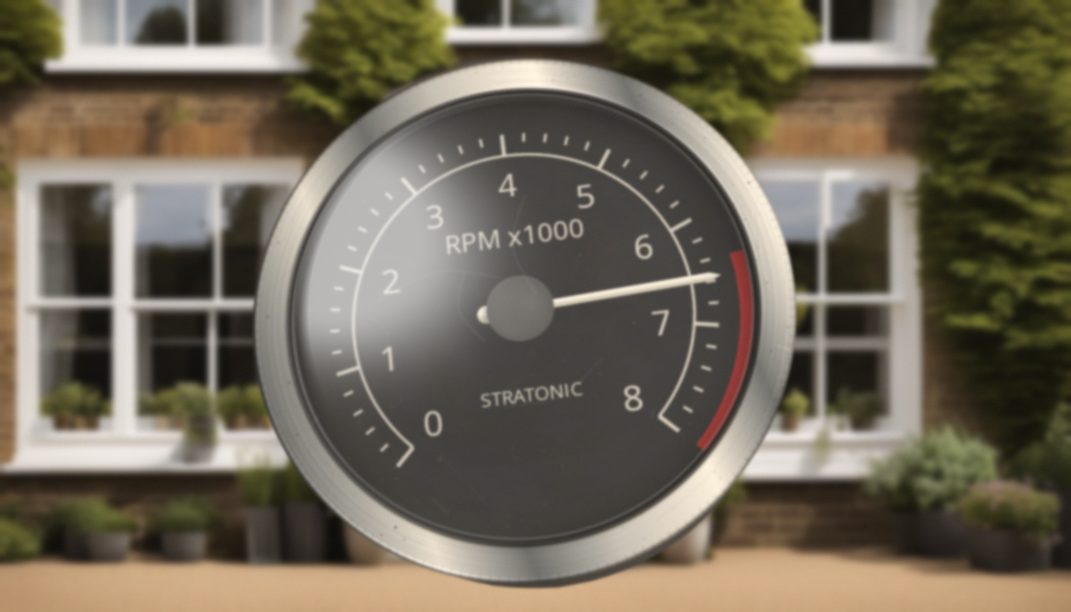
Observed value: 6600 rpm
